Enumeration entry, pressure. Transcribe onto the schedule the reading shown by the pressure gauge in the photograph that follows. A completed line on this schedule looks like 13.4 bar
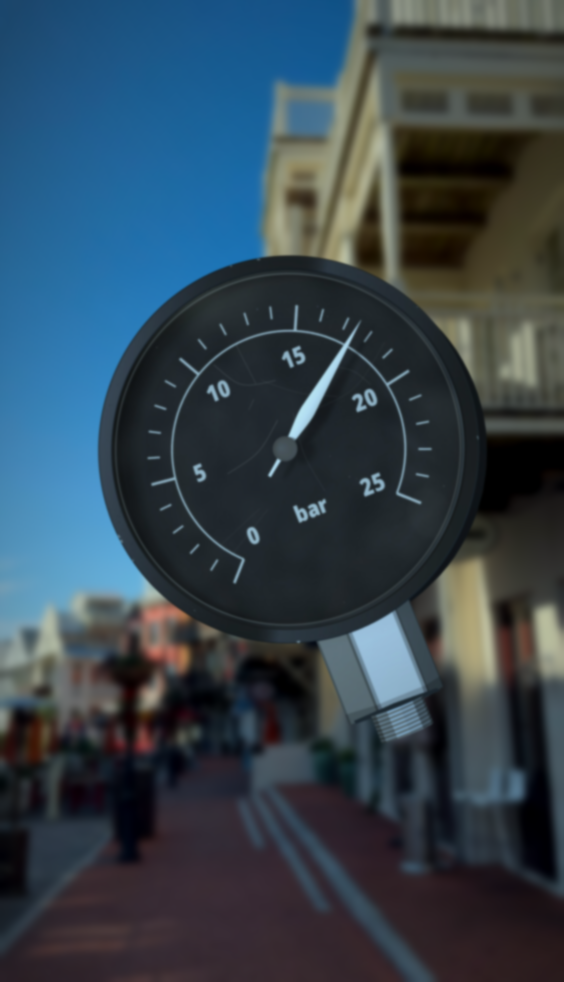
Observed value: 17.5 bar
